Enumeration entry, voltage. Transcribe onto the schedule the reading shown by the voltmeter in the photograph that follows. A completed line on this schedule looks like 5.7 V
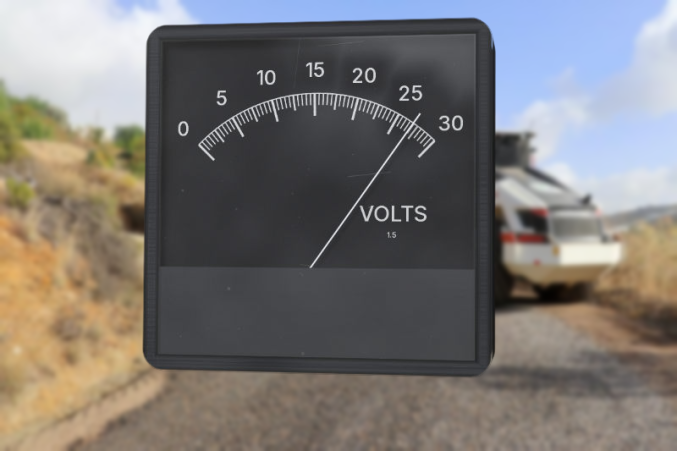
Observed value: 27 V
